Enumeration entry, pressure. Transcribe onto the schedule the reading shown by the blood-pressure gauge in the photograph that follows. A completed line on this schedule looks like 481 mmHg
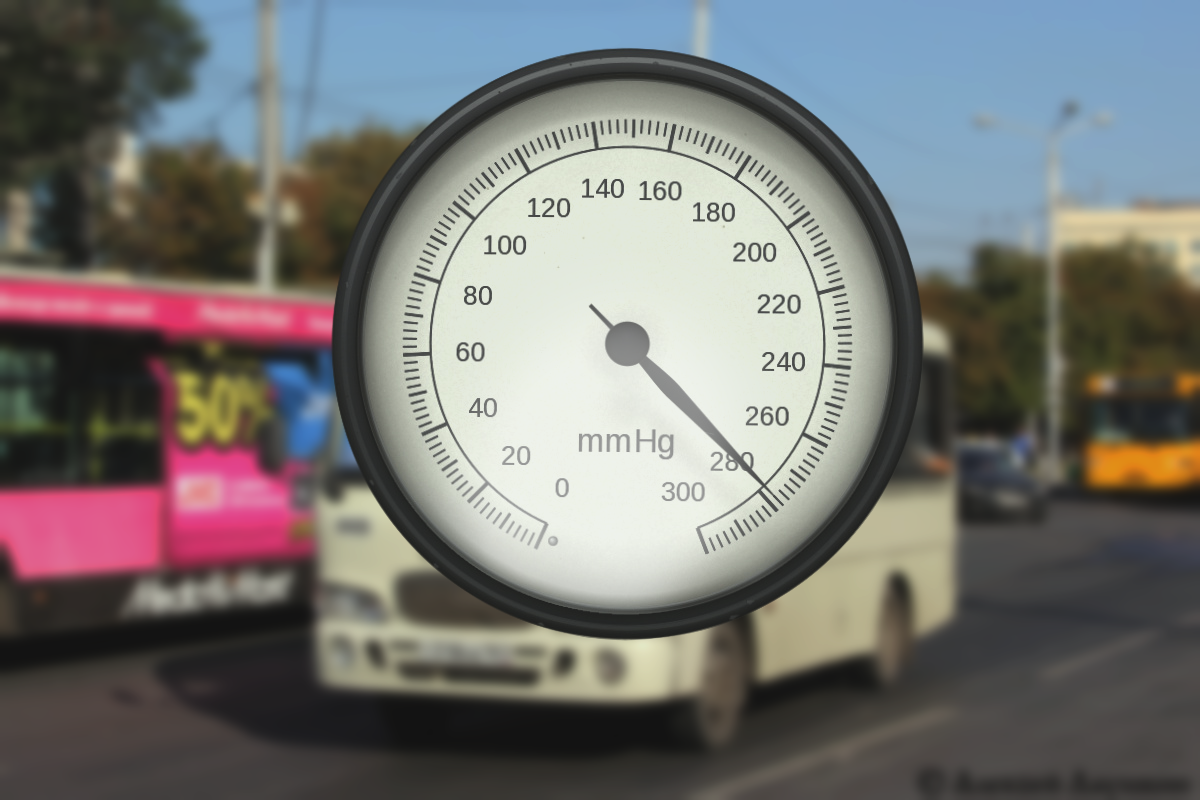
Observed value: 278 mmHg
